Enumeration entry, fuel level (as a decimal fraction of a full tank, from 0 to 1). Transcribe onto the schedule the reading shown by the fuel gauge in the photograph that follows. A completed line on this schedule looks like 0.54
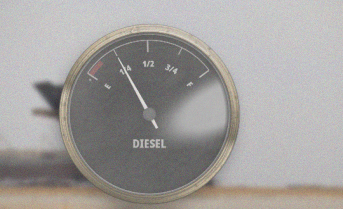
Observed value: 0.25
